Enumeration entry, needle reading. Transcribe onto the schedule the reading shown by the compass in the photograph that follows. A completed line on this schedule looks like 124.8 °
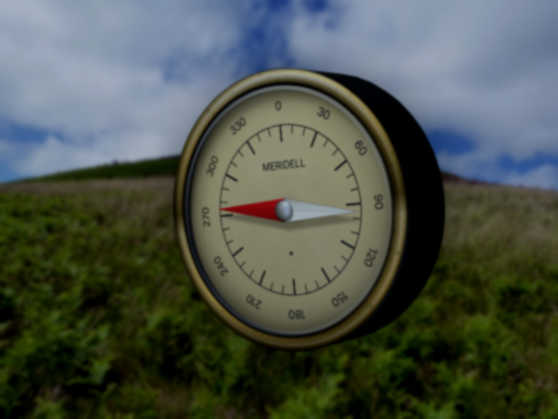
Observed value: 275 °
